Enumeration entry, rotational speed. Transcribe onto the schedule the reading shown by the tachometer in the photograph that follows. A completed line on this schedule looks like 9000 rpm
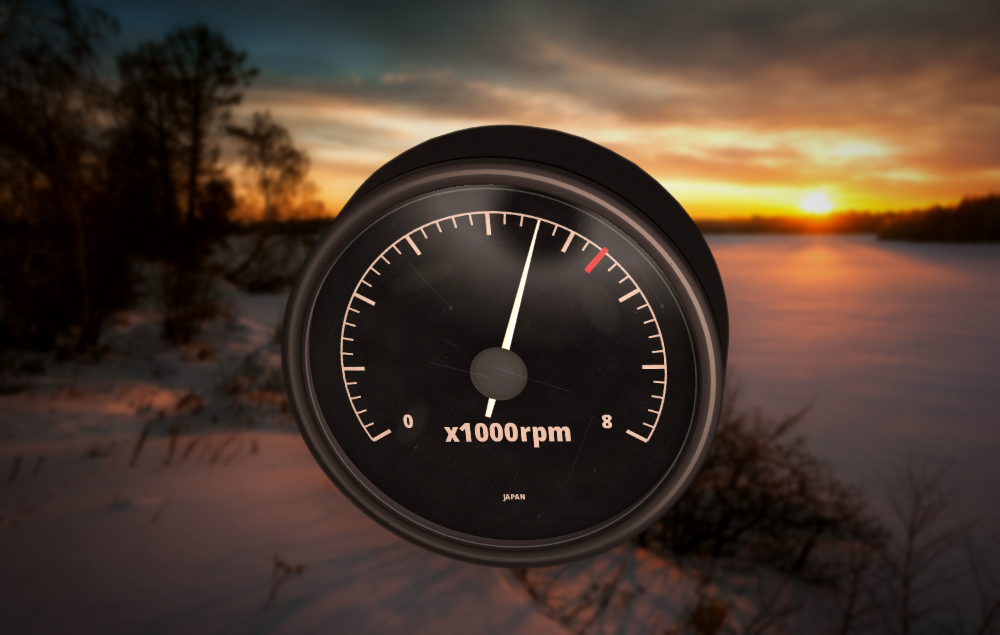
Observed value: 4600 rpm
